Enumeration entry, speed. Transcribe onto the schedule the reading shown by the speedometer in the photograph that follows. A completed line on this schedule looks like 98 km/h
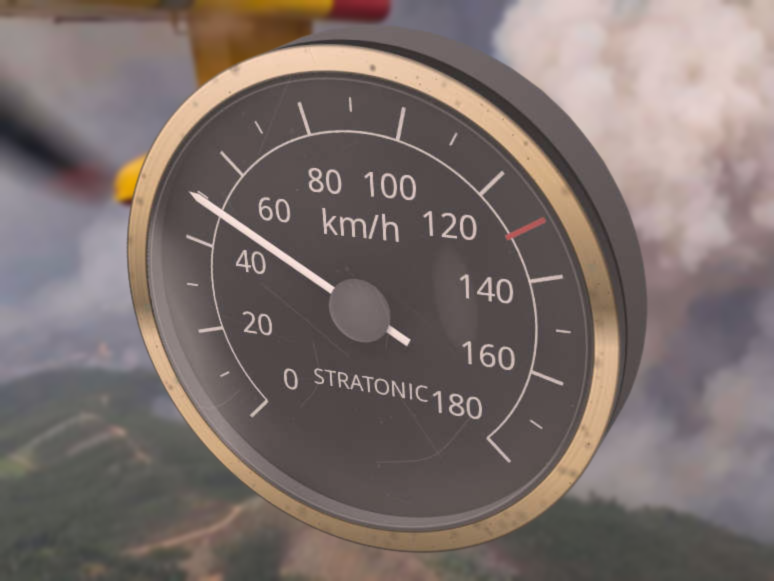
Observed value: 50 km/h
